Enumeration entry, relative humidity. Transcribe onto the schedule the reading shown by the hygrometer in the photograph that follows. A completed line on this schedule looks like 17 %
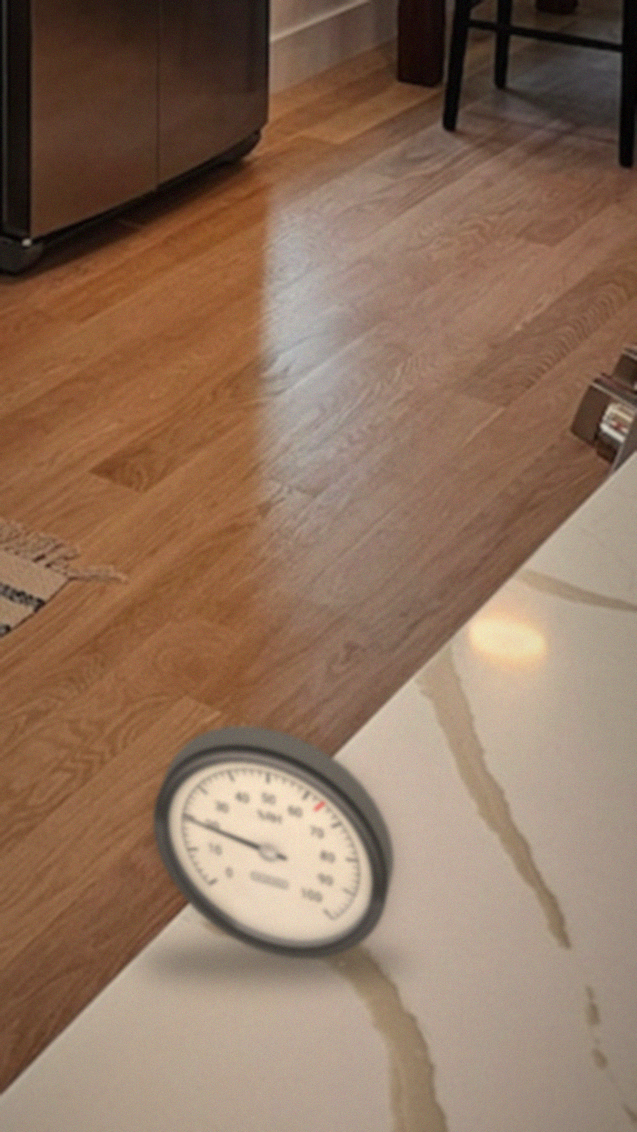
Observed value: 20 %
